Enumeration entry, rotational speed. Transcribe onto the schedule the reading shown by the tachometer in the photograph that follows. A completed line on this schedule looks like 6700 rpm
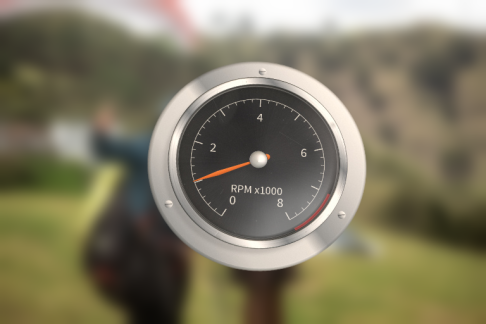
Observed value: 1000 rpm
